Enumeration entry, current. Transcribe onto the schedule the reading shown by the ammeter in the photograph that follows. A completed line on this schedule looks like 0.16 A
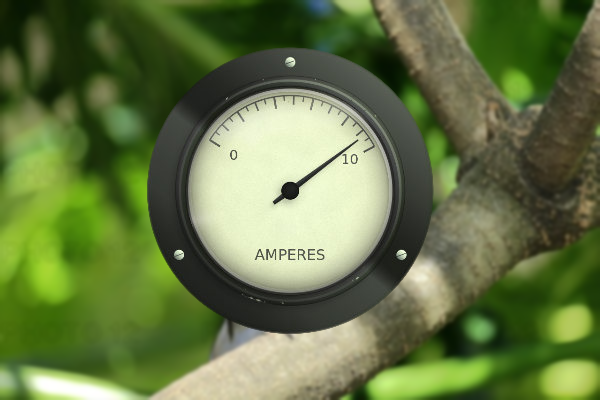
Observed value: 9.25 A
